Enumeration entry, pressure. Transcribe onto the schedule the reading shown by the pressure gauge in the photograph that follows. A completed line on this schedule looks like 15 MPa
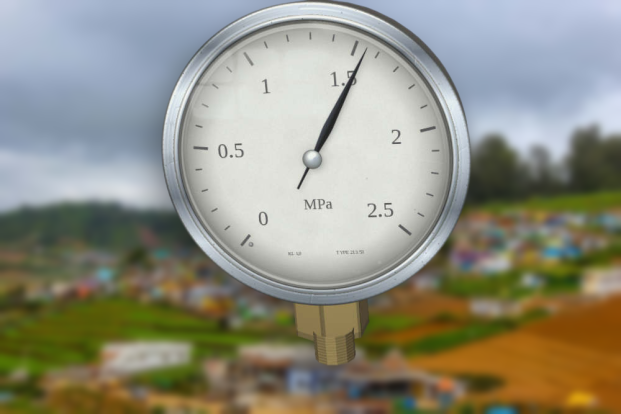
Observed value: 1.55 MPa
